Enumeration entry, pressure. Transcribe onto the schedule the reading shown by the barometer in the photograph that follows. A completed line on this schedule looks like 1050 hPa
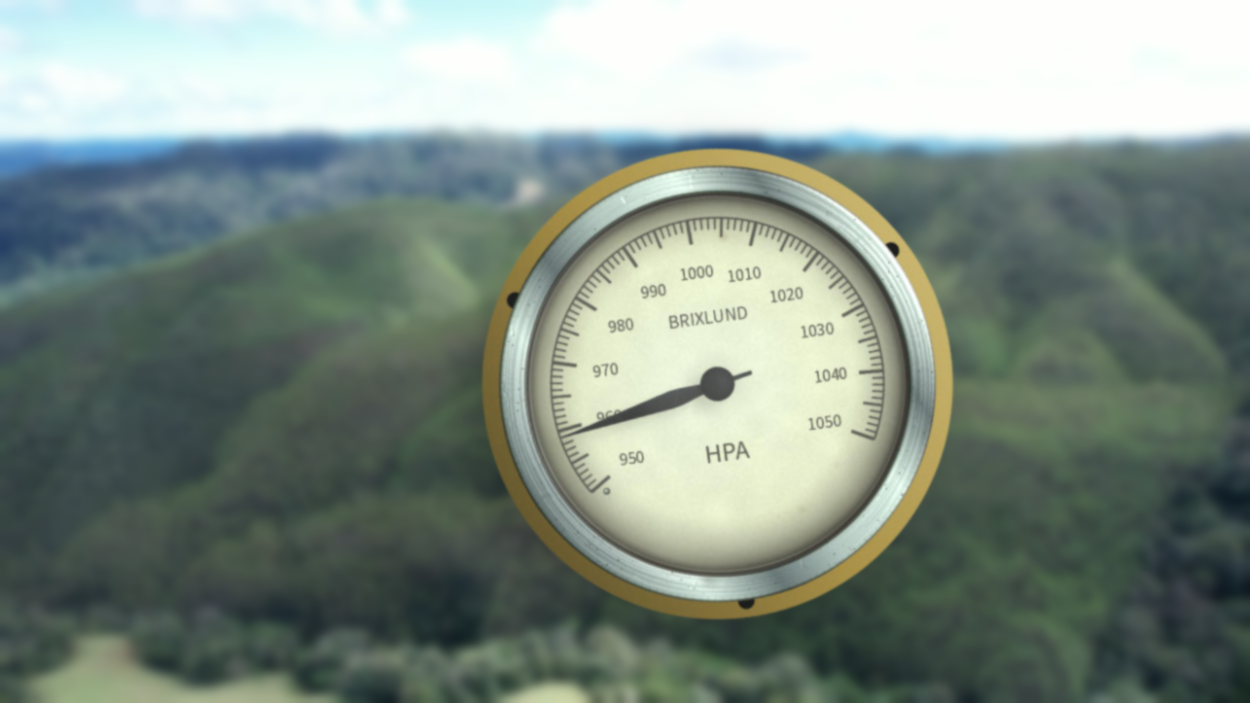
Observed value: 959 hPa
